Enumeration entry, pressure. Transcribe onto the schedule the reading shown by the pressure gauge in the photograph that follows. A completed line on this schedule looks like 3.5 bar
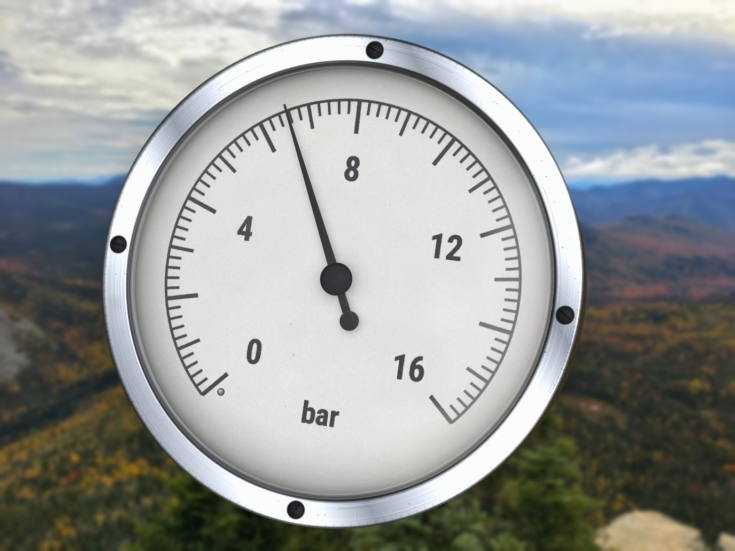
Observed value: 6.6 bar
